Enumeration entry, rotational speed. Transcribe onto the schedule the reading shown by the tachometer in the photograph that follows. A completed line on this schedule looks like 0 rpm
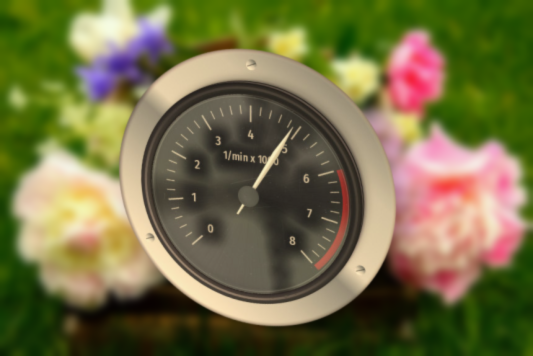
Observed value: 4900 rpm
